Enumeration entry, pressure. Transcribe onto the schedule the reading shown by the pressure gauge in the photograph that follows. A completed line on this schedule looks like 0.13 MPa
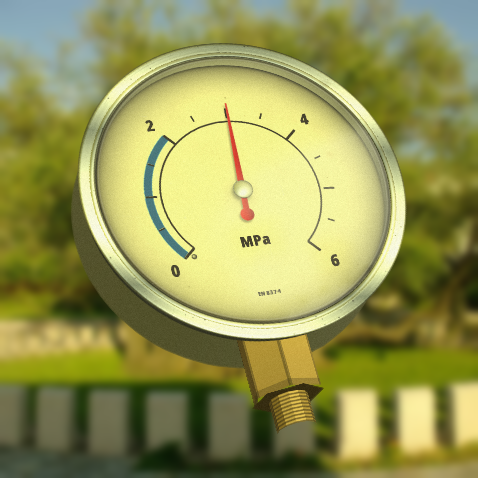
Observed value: 3 MPa
